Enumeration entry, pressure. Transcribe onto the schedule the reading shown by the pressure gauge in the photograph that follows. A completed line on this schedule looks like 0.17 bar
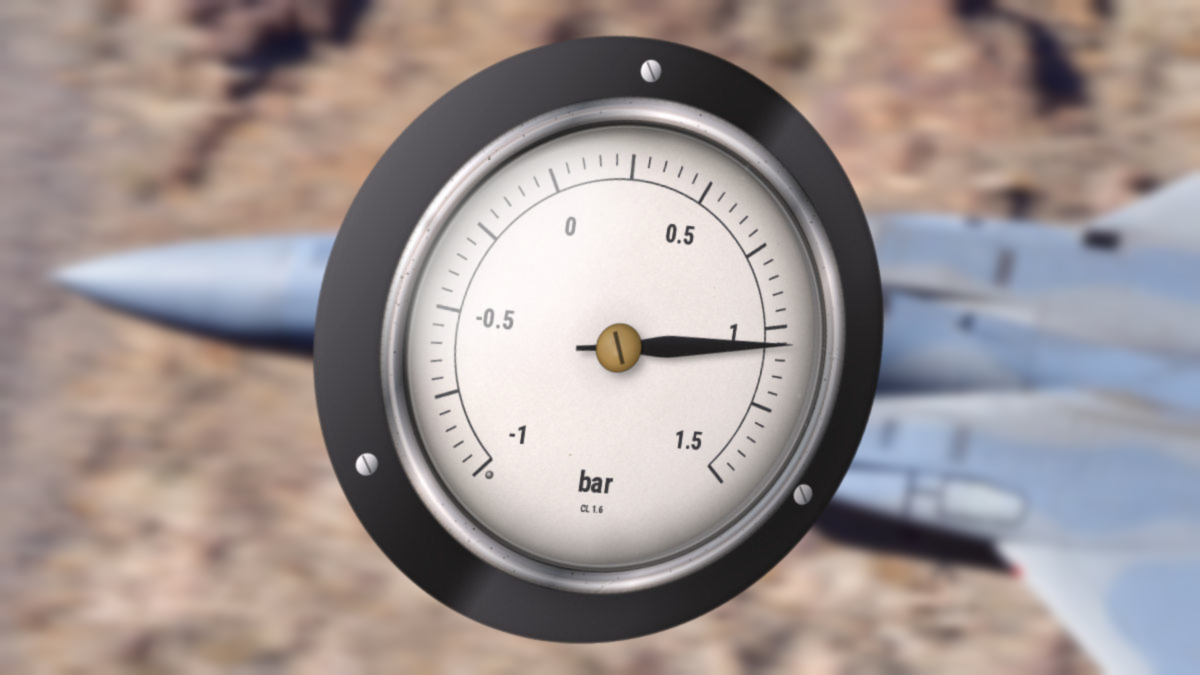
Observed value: 1.05 bar
